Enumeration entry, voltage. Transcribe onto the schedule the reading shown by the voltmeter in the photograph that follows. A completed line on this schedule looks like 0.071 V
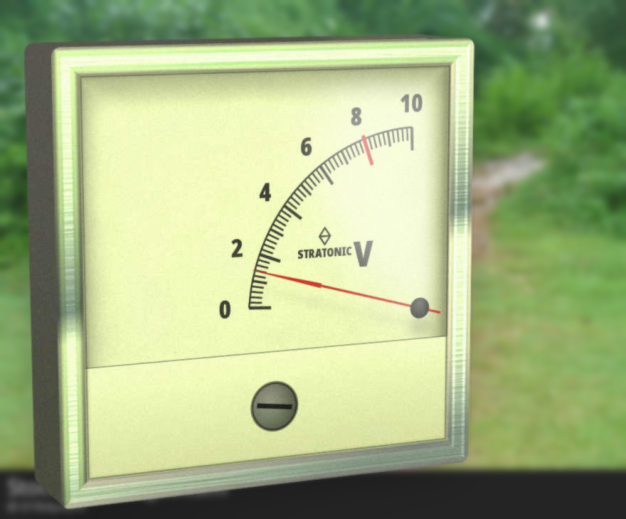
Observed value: 1.4 V
